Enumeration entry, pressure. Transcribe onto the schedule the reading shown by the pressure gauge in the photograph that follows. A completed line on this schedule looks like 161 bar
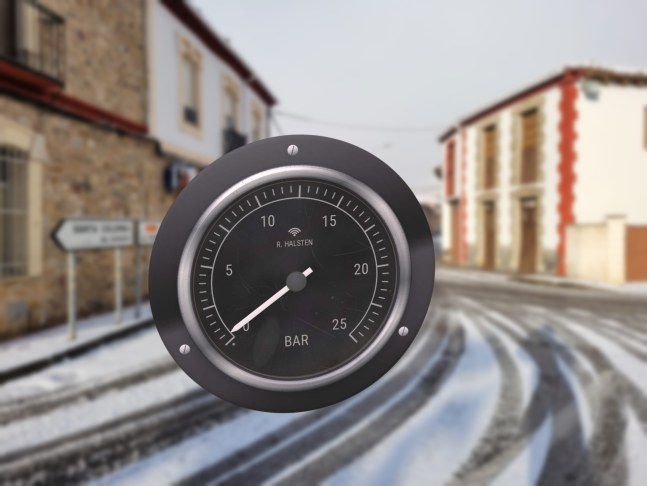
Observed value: 0.5 bar
